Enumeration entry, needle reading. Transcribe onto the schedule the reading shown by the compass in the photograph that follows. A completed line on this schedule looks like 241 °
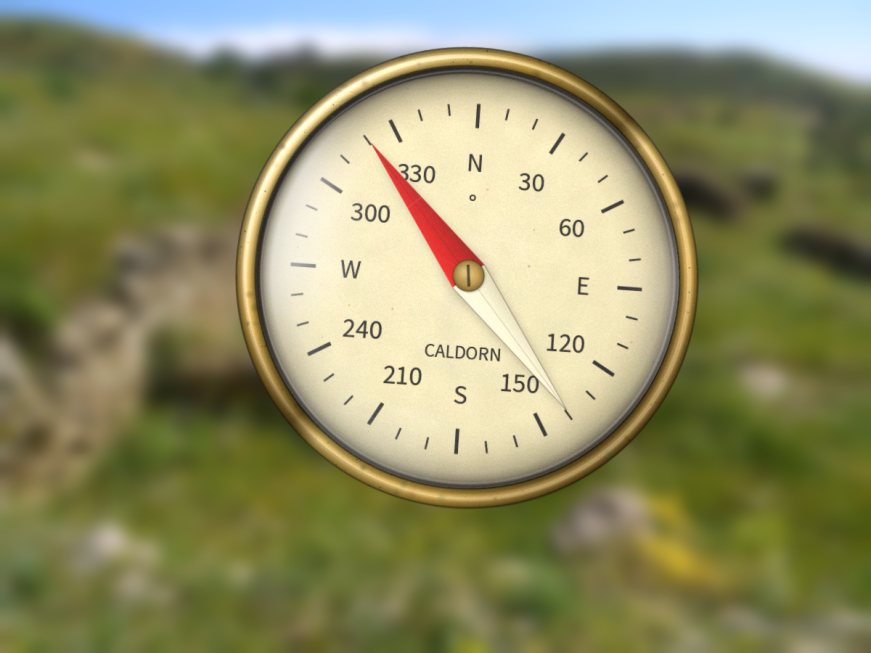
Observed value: 320 °
